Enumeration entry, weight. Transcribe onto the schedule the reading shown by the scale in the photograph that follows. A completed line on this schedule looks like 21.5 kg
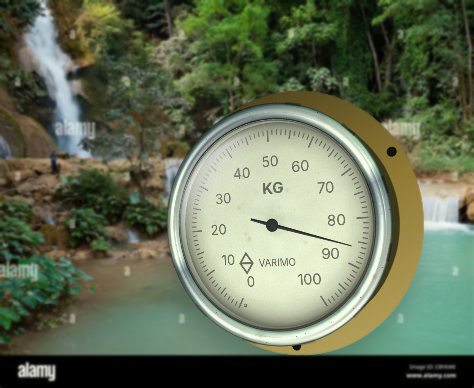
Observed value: 86 kg
